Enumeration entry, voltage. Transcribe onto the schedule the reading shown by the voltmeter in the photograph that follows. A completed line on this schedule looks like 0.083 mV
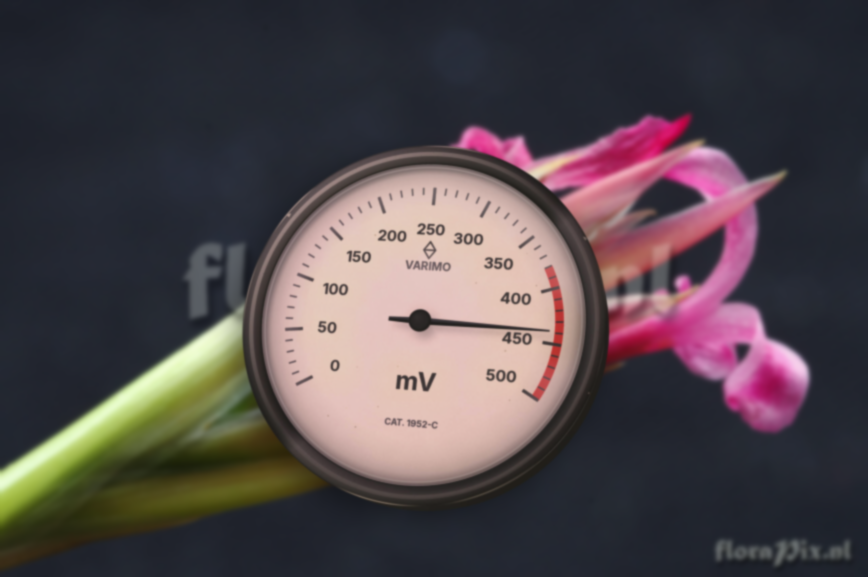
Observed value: 440 mV
